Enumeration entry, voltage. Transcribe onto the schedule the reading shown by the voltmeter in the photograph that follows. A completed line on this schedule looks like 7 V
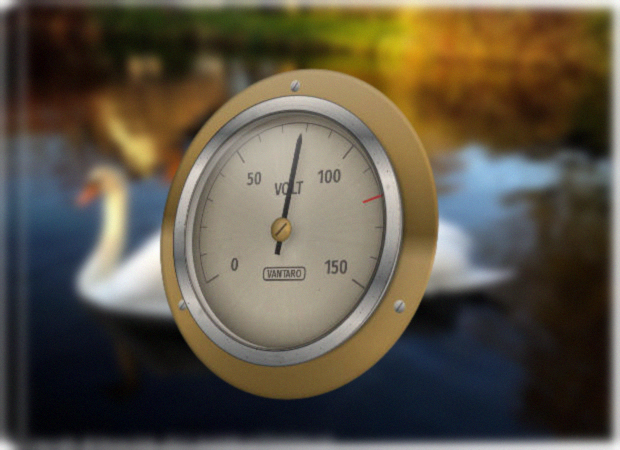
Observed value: 80 V
